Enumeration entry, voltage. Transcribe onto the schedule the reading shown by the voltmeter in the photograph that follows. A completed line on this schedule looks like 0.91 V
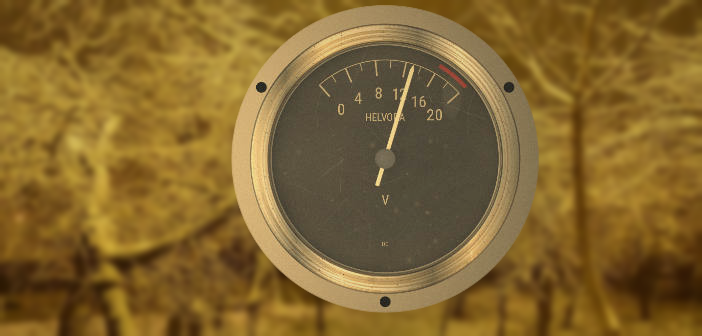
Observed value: 13 V
